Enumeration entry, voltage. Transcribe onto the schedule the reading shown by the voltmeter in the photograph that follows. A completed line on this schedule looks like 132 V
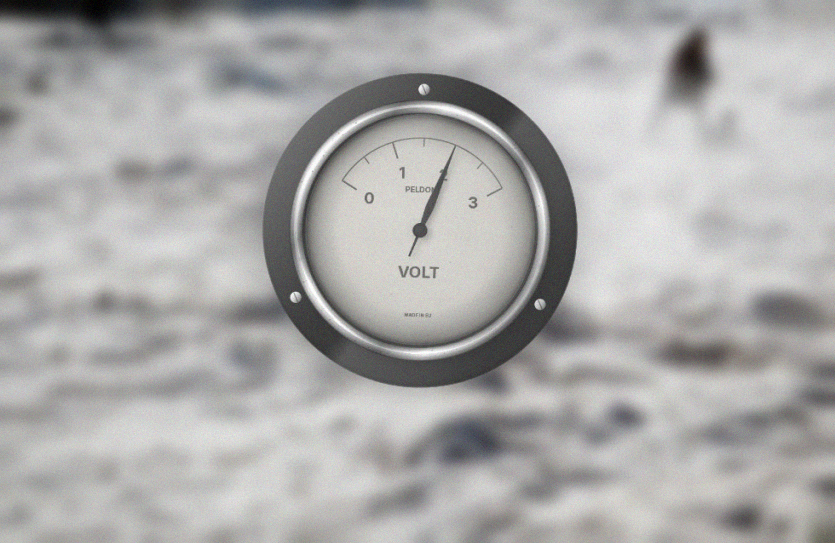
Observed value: 2 V
